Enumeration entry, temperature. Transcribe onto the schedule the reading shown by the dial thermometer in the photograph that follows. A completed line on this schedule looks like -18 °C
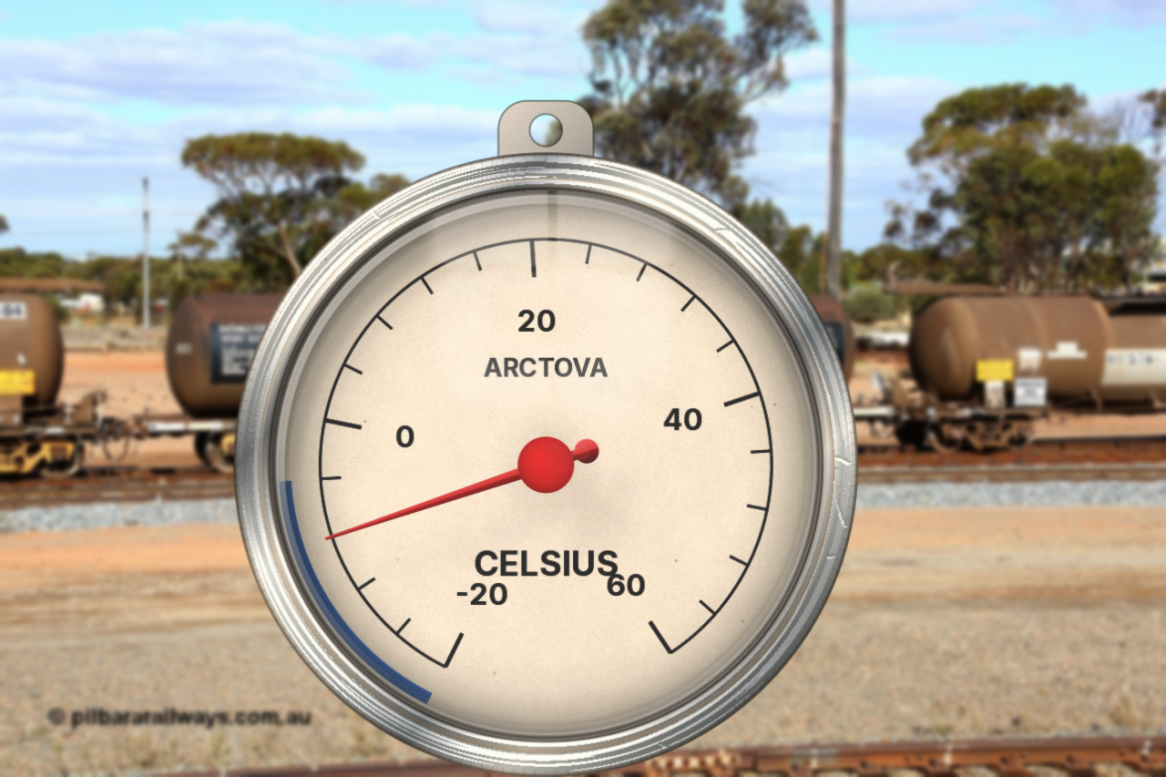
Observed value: -8 °C
